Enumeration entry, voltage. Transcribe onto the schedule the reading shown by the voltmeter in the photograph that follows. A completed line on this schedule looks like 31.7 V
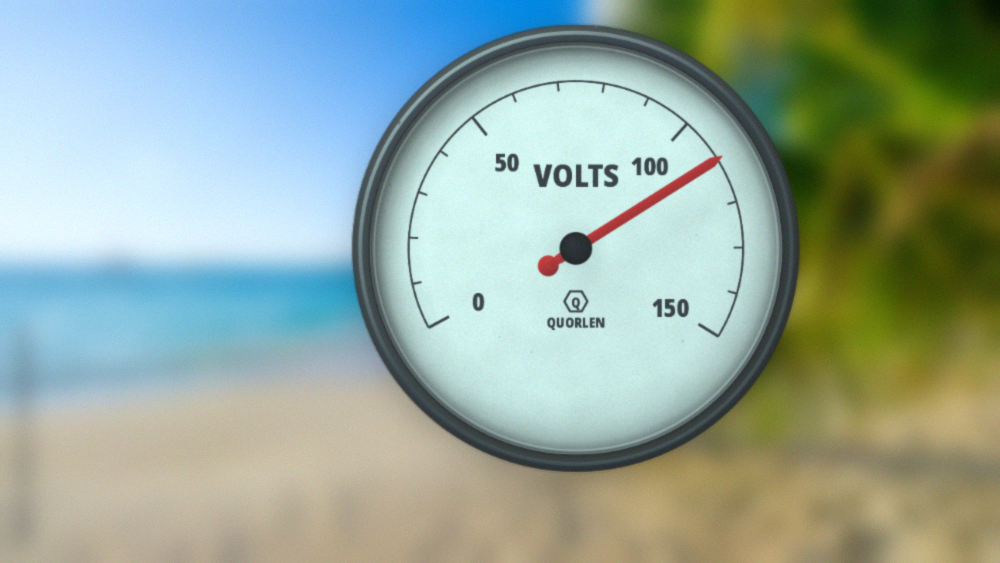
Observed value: 110 V
